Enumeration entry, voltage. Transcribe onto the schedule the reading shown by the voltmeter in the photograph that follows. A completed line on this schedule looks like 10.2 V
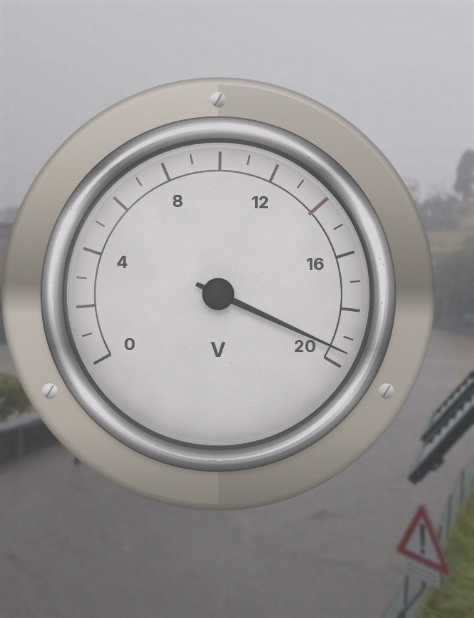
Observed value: 19.5 V
